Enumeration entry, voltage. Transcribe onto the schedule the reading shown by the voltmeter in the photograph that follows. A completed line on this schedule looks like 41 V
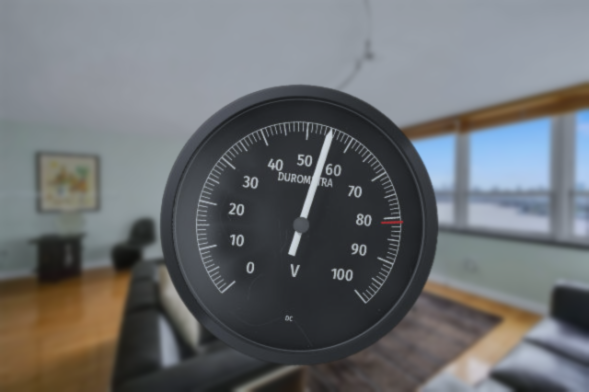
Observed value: 55 V
